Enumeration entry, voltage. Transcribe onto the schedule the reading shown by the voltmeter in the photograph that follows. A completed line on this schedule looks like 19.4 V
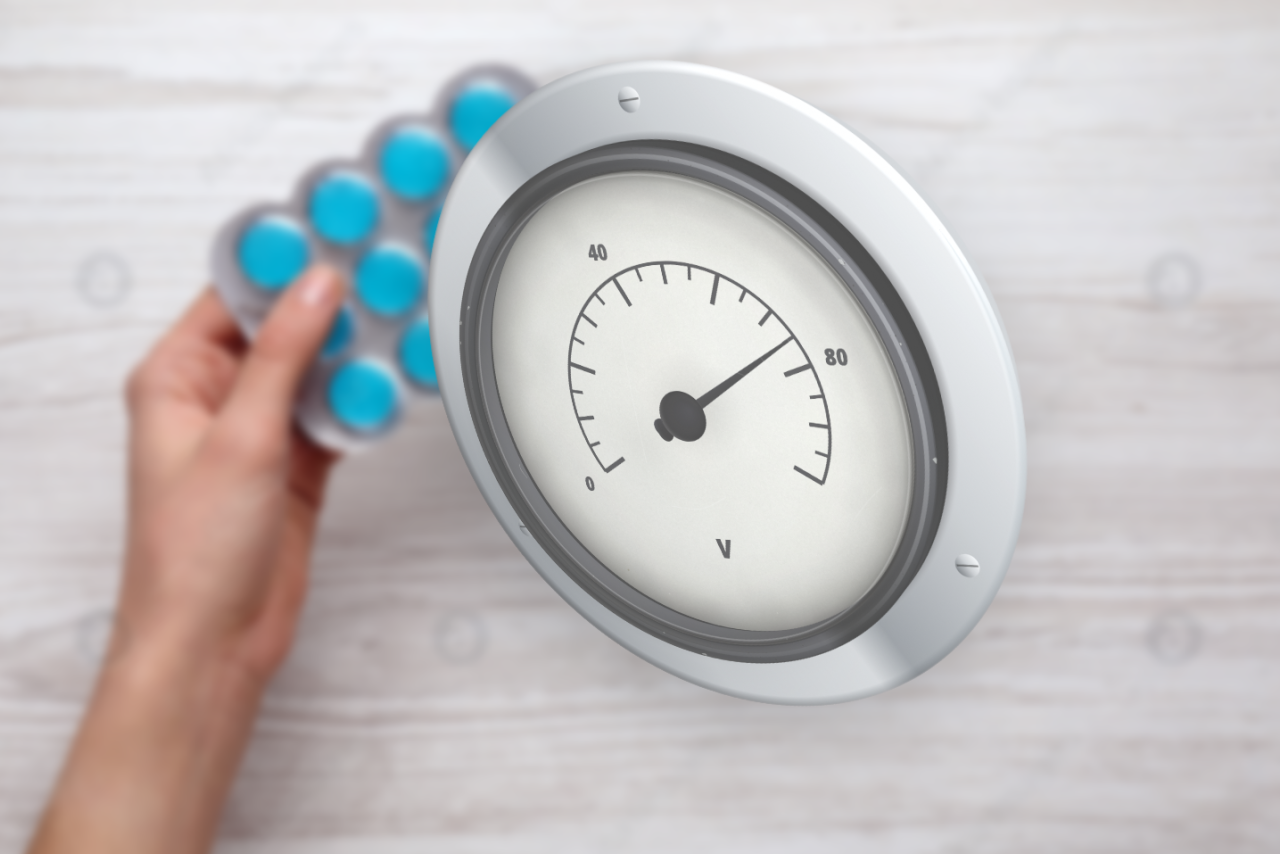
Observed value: 75 V
